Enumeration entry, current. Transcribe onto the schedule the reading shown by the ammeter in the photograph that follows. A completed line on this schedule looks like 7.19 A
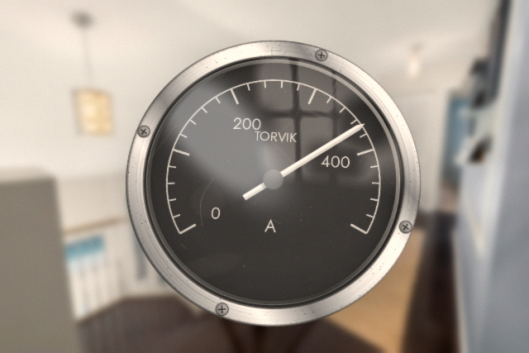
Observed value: 370 A
